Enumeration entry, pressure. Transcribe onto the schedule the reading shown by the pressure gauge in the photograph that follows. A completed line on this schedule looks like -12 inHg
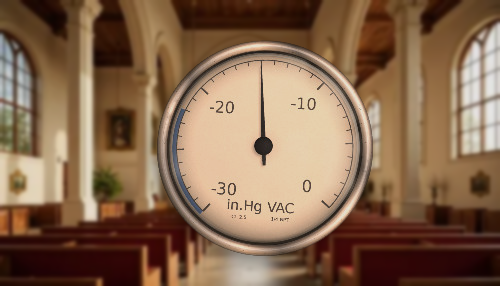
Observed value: -15 inHg
